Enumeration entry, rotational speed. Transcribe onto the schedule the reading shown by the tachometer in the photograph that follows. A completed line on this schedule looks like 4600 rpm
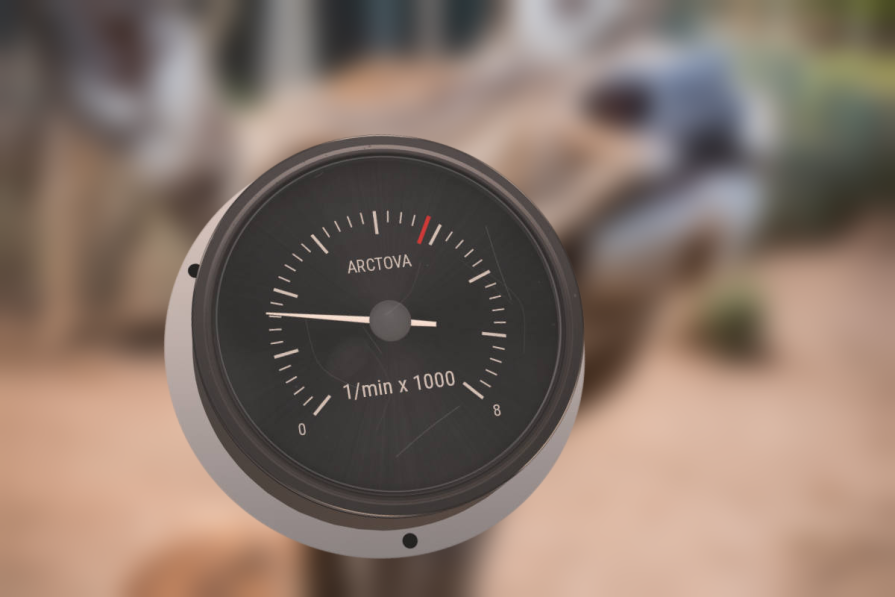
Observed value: 1600 rpm
